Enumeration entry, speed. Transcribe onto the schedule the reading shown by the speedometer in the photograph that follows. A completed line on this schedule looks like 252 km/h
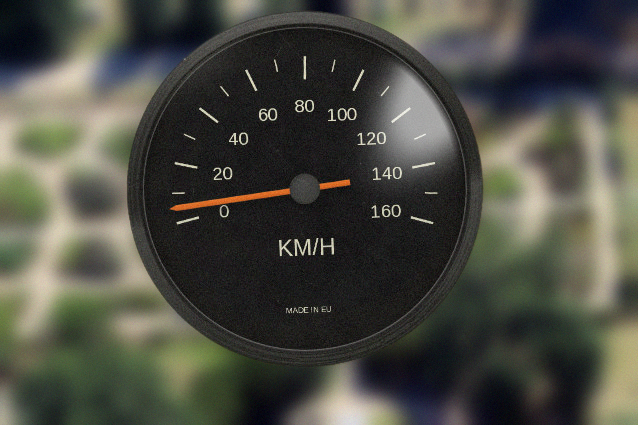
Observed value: 5 km/h
